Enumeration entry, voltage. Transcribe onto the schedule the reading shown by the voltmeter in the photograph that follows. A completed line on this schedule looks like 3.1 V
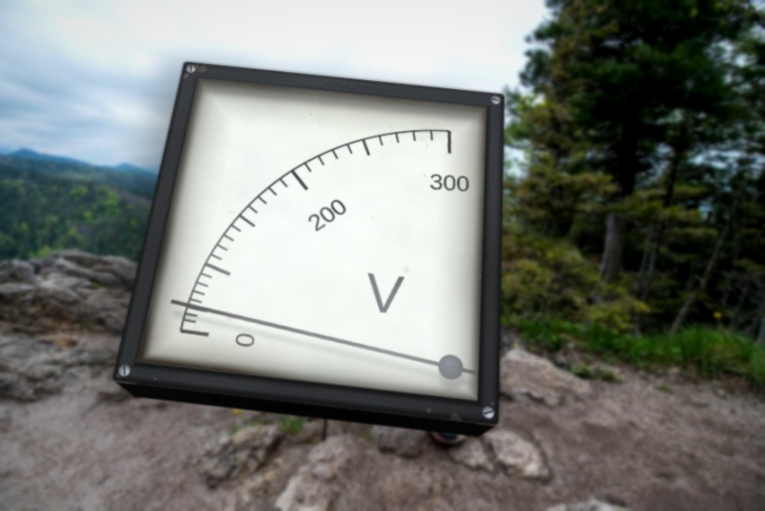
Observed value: 50 V
